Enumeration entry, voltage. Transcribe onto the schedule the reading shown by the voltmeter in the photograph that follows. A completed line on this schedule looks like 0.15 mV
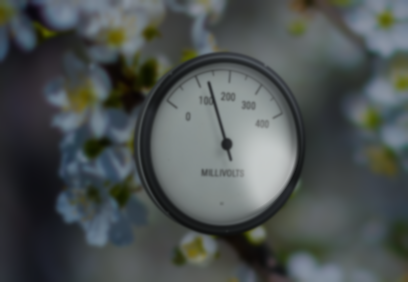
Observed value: 125 mV
